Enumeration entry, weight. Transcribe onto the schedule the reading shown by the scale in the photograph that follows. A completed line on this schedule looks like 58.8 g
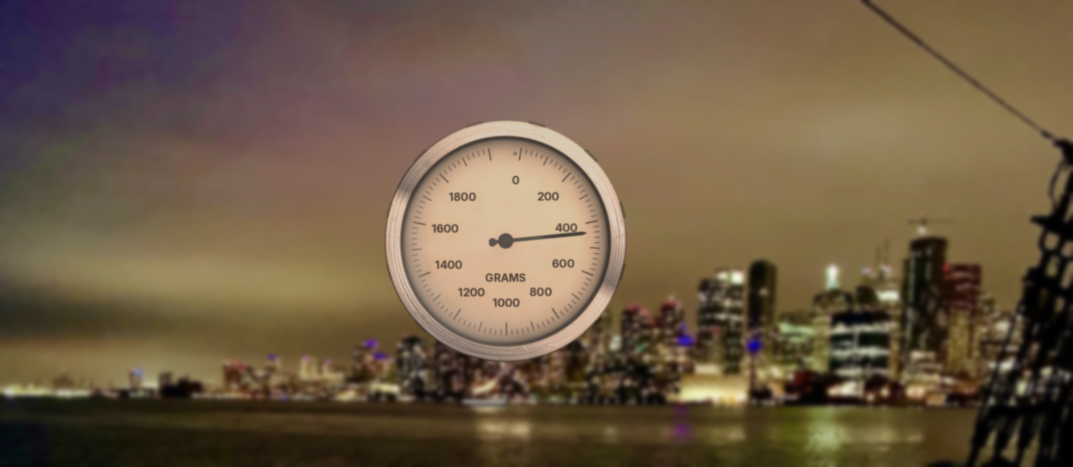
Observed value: 440 g
